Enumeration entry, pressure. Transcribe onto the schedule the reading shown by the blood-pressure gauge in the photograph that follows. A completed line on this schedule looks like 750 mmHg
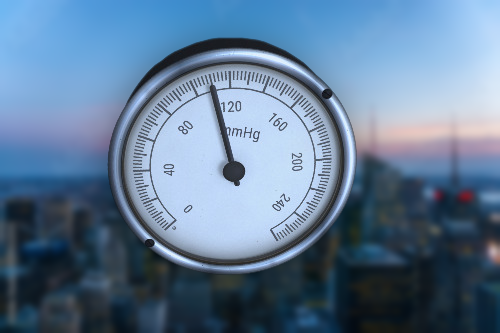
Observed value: 110 mmHg
